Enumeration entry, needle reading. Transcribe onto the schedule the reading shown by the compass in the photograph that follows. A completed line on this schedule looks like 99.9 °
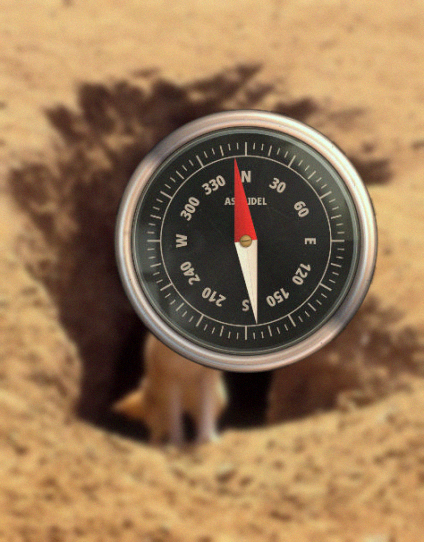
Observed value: 352.5 °
